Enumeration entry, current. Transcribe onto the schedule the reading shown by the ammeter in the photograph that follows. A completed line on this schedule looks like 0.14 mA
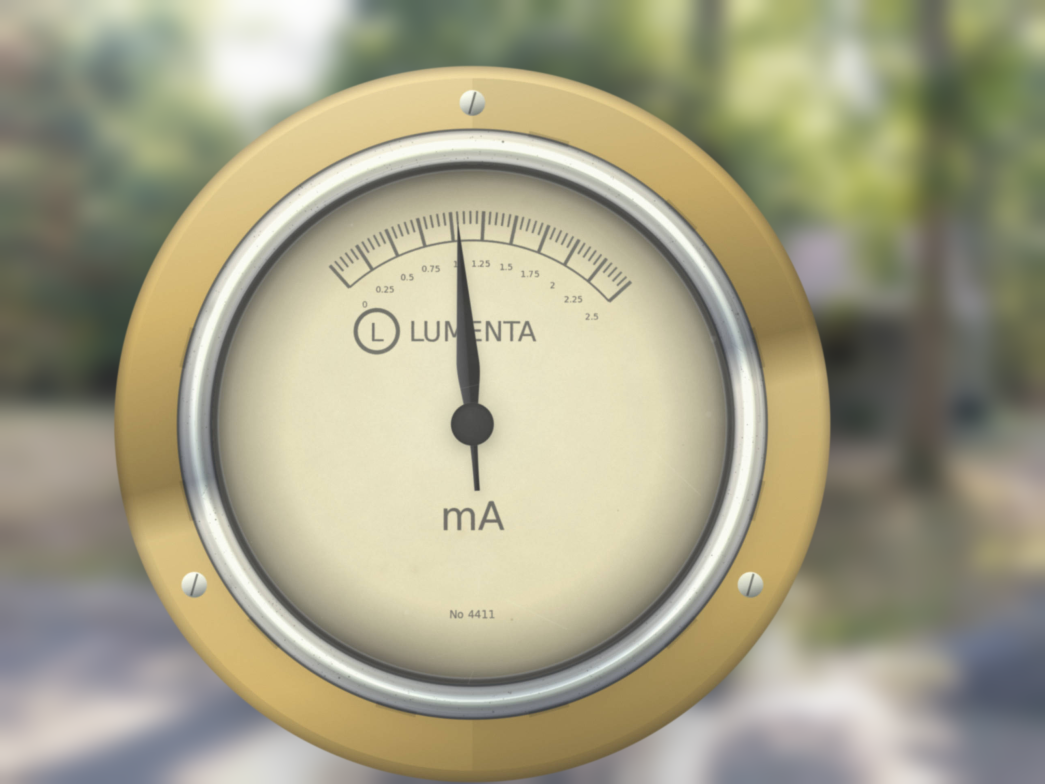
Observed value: 1.05 mA
